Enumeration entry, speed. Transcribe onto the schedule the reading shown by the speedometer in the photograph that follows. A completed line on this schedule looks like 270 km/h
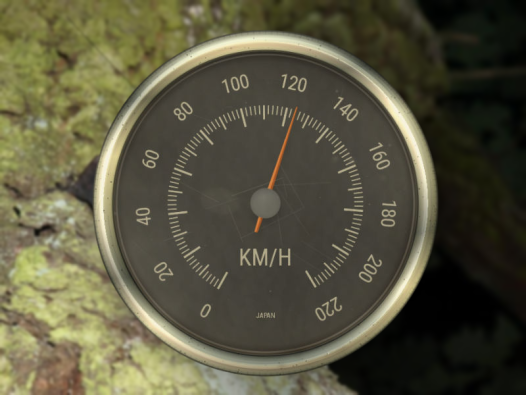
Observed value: 124 km/h
